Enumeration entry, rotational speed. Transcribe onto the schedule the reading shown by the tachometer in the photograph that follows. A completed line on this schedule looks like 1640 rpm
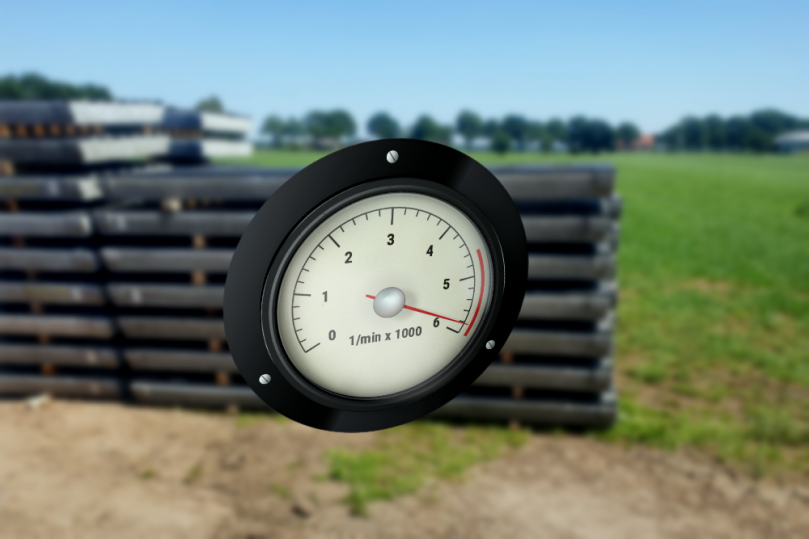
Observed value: 5800 rpm
